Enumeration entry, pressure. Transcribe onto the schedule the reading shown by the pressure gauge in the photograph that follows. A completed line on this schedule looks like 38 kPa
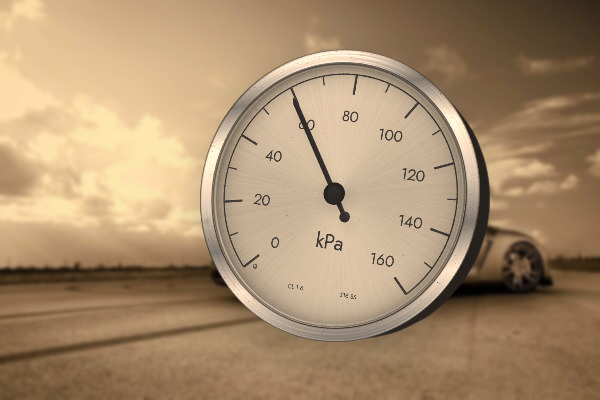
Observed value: 60 kPa
